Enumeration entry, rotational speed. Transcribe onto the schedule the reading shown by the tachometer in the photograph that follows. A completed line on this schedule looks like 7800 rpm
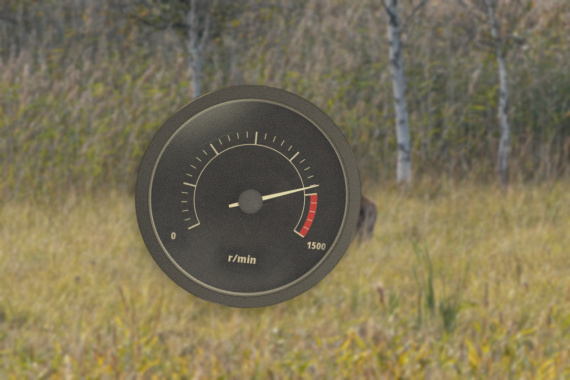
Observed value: 1200 rpm
